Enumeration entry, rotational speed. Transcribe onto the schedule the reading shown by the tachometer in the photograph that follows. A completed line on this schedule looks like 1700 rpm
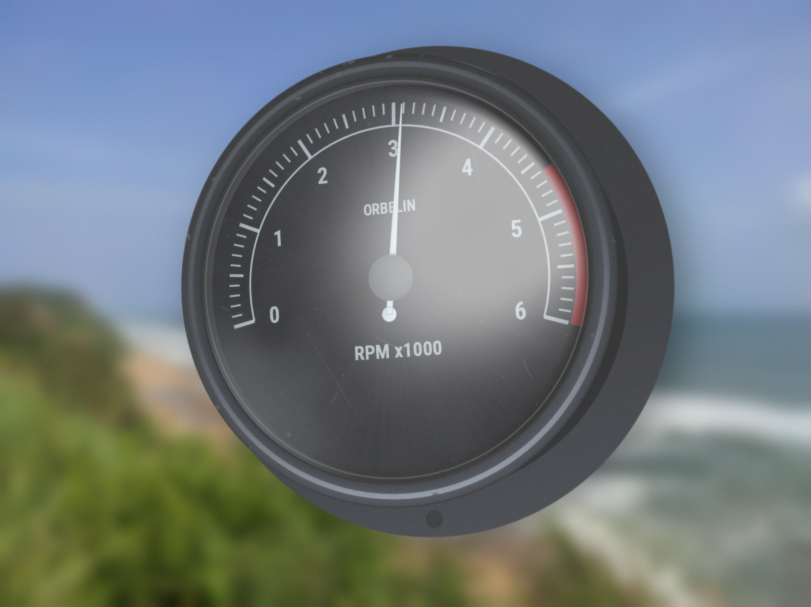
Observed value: 3100 rpm
